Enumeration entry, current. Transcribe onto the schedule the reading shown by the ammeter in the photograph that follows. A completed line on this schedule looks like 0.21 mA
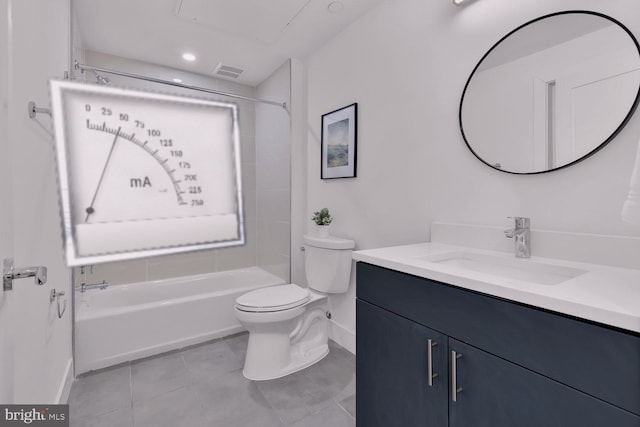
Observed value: 50 mA
